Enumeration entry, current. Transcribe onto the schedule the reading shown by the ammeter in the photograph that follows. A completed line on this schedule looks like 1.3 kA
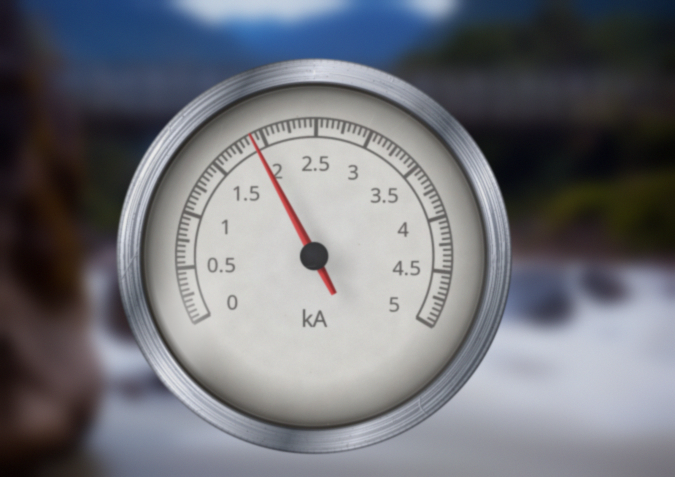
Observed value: 1.9 kA
